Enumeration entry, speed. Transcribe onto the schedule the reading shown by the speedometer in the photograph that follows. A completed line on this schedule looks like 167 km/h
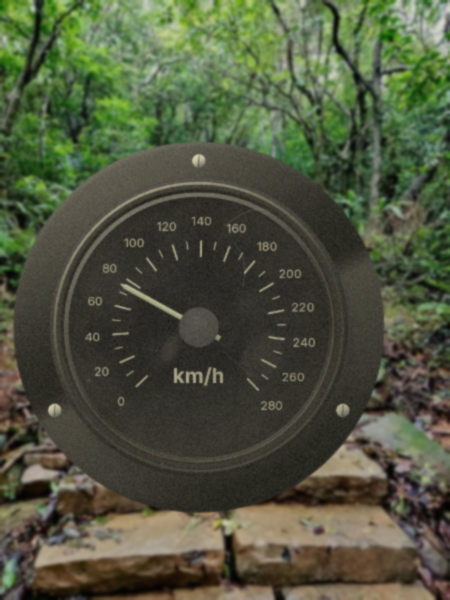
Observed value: 75 km/h
